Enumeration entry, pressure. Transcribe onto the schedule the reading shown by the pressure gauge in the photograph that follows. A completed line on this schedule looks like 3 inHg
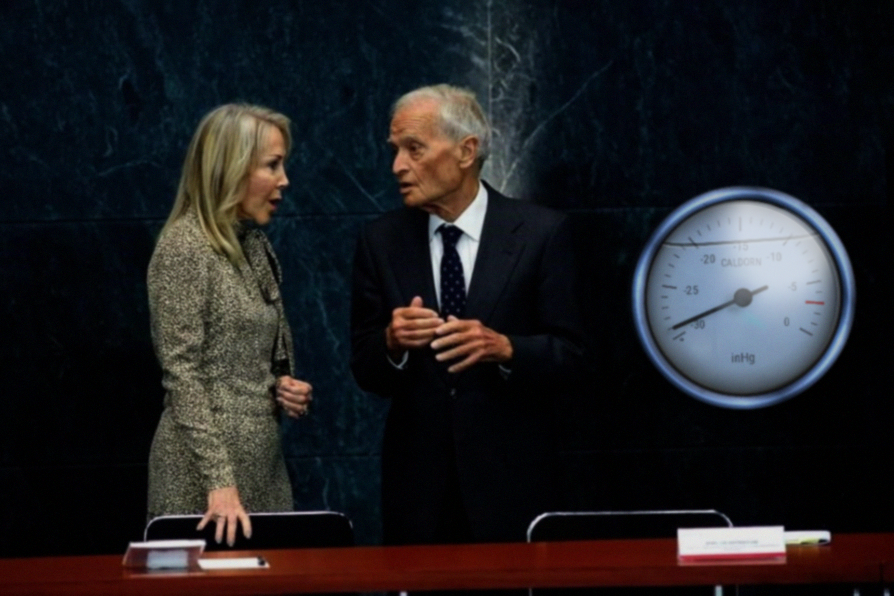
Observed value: -29 inHg
